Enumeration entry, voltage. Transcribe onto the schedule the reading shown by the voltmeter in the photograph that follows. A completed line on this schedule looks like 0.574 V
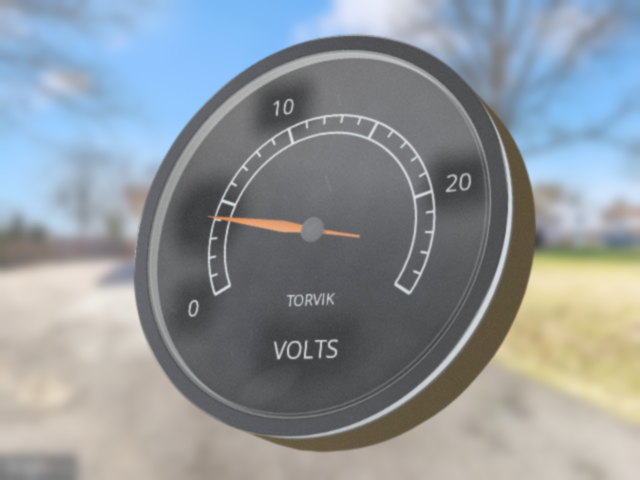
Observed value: 4 V
